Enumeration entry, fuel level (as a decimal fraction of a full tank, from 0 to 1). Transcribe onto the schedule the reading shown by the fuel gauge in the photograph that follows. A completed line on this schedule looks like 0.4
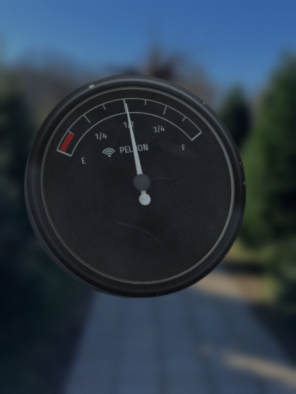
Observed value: 0.5
